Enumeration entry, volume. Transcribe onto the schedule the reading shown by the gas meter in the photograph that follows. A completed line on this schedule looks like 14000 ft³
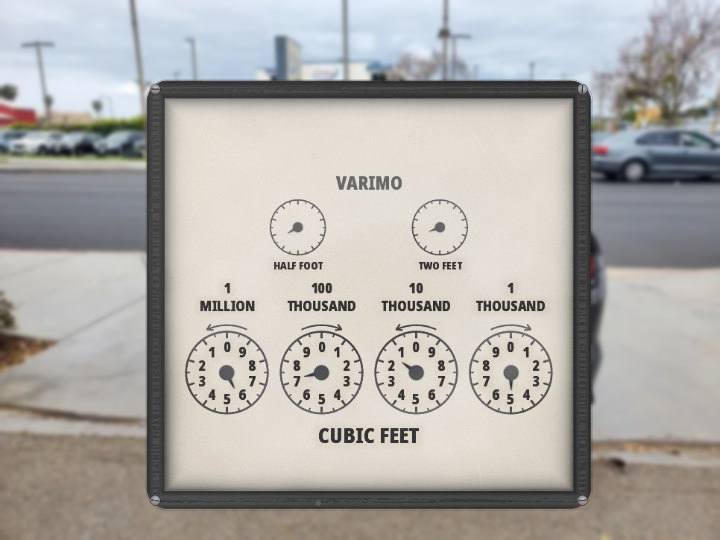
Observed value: 571500 ft³
